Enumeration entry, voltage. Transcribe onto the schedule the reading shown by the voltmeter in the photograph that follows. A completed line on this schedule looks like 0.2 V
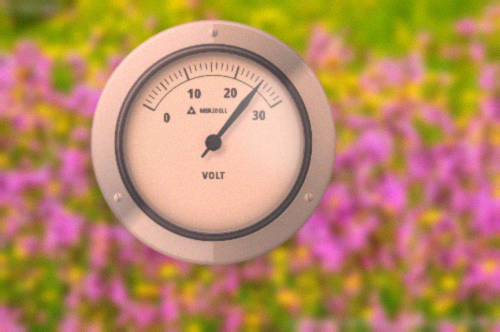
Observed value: 25 V
